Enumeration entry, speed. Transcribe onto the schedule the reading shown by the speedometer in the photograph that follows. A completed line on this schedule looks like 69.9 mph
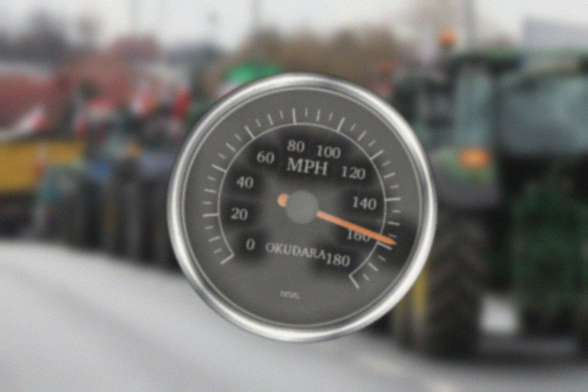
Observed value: 157.5 mph
